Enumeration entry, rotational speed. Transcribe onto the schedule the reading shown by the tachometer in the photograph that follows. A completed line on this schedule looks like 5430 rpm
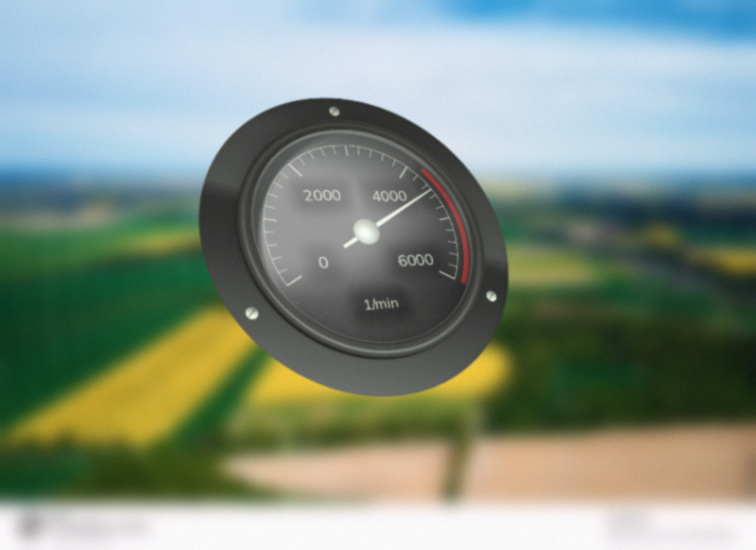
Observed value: 4500 rpm
